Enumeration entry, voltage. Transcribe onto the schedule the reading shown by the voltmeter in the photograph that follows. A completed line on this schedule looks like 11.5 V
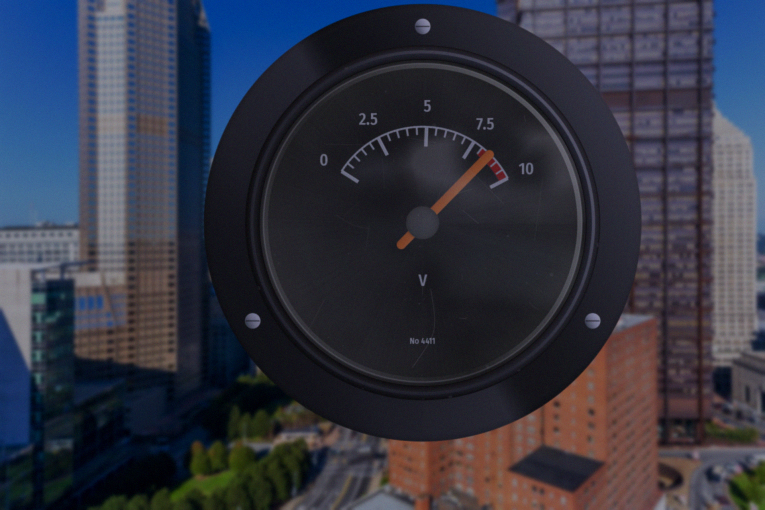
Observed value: 8.5 V
